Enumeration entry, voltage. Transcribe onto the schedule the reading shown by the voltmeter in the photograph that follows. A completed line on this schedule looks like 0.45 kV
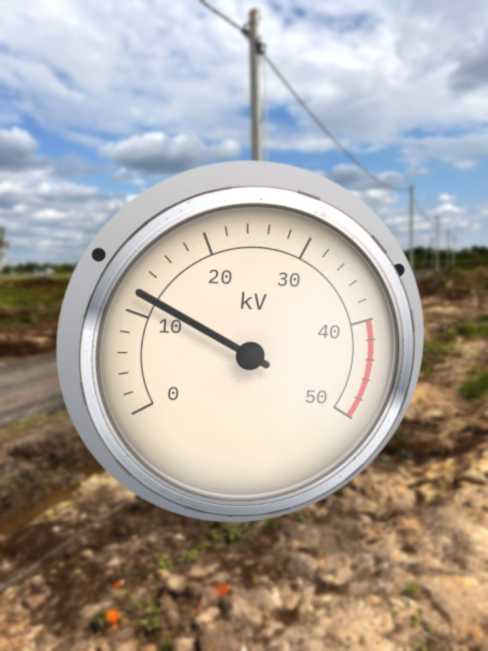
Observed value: 12 kV
